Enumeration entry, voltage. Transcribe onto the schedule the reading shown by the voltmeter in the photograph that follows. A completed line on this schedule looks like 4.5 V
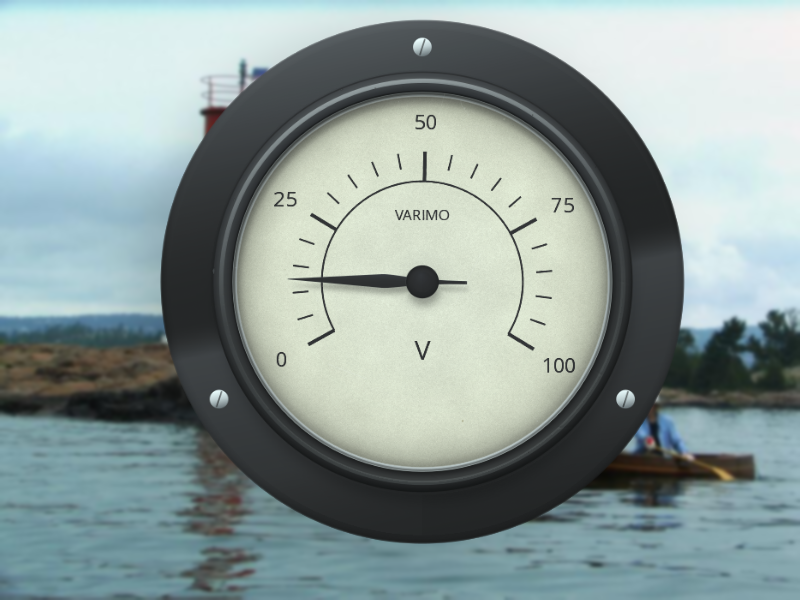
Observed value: 12.5 V
